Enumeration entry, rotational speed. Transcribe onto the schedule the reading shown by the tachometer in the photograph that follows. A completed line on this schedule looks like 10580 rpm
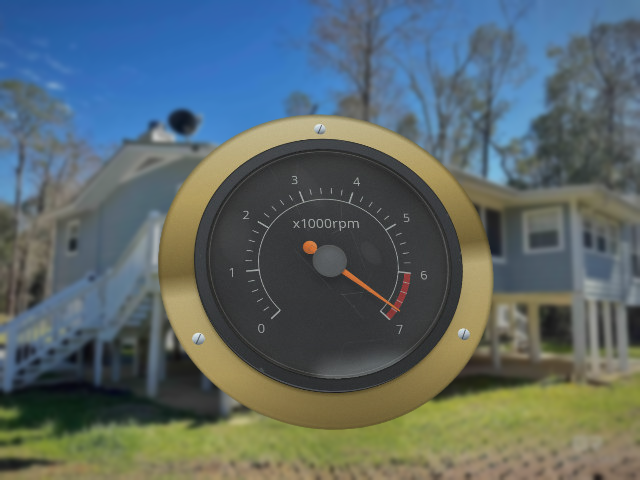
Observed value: 6800 rpm
